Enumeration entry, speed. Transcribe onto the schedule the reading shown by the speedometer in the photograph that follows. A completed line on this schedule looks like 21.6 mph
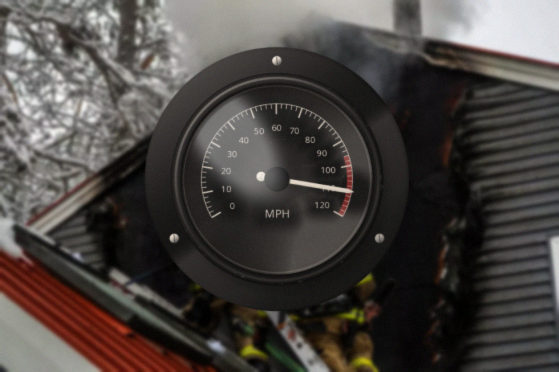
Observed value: 110 mph
